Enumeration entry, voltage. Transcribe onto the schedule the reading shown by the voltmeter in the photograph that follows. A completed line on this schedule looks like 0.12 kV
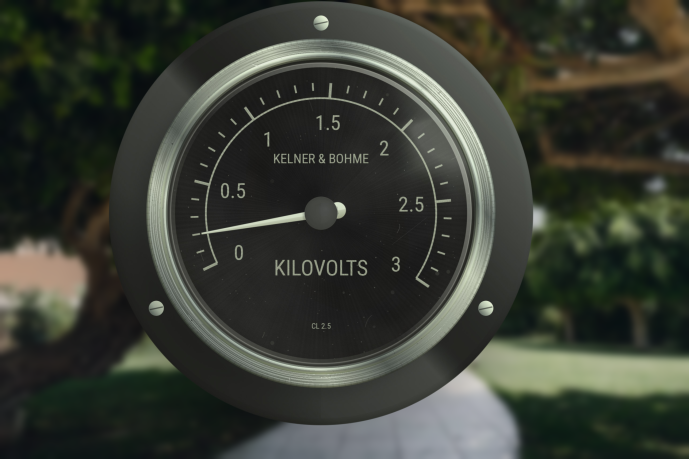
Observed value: 0.2 kV
